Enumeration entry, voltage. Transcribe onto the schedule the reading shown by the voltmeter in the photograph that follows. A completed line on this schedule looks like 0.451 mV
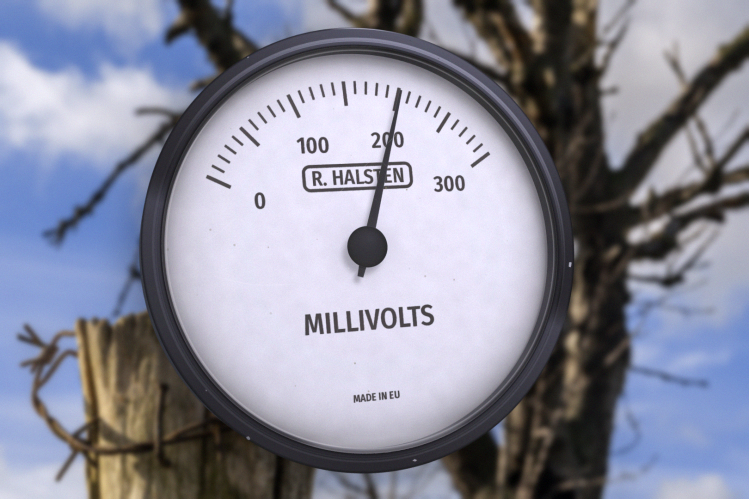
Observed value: 200 mV
